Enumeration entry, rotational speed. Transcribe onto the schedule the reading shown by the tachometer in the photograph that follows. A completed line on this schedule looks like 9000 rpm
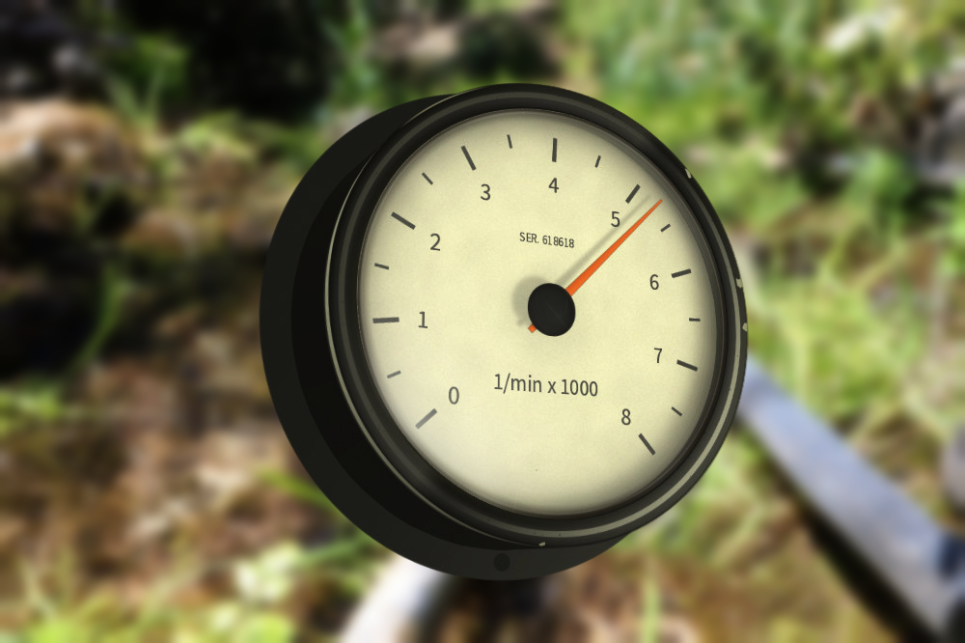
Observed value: 5250 rpm
